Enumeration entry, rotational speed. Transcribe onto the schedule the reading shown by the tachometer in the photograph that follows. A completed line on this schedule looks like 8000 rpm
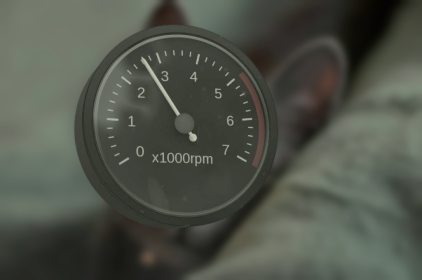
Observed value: 2600 rpm
